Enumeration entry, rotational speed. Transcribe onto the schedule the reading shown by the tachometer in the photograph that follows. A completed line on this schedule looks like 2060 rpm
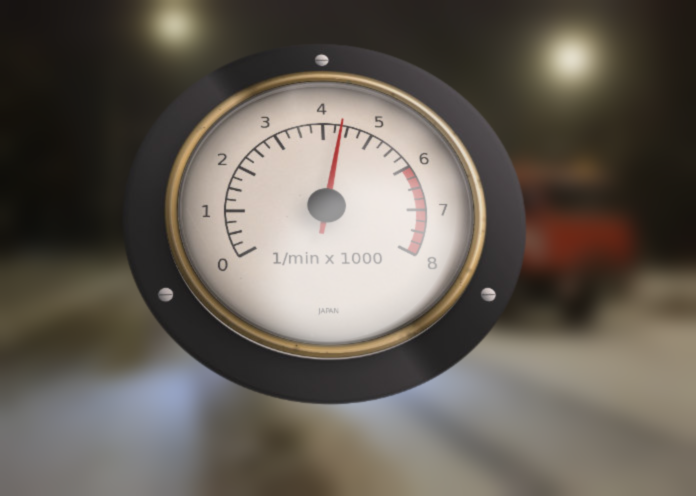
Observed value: 4375 rpm
